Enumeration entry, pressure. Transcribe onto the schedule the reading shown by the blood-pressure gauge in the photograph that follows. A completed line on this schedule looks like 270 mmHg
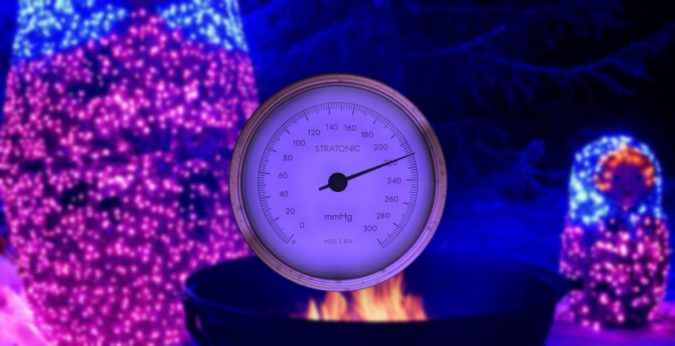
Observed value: 220 mmHg
